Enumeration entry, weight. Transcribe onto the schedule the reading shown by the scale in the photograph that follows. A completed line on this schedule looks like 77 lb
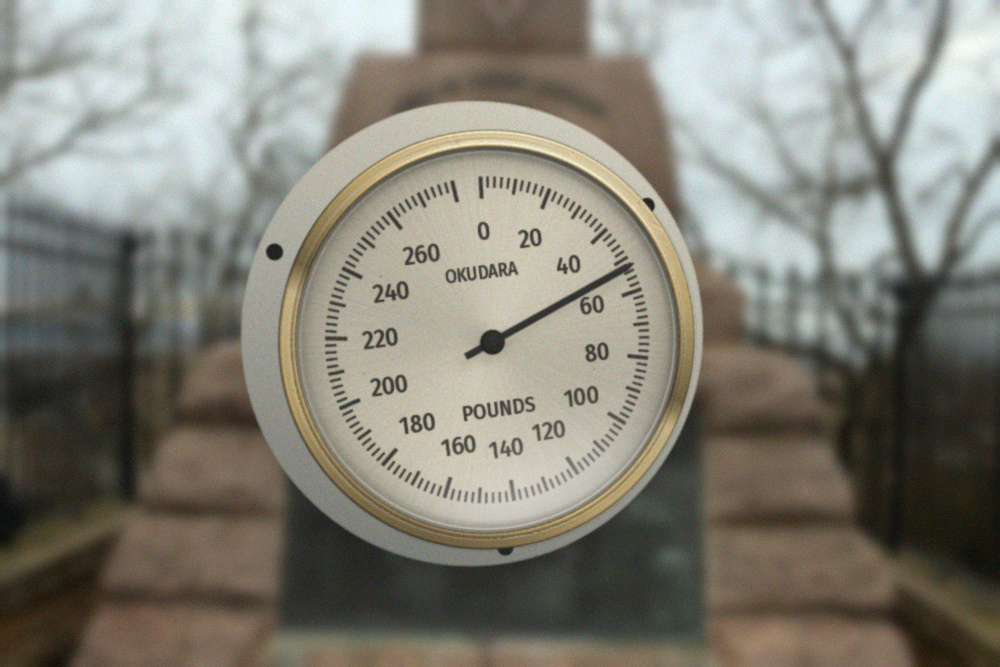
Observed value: 52 lb
